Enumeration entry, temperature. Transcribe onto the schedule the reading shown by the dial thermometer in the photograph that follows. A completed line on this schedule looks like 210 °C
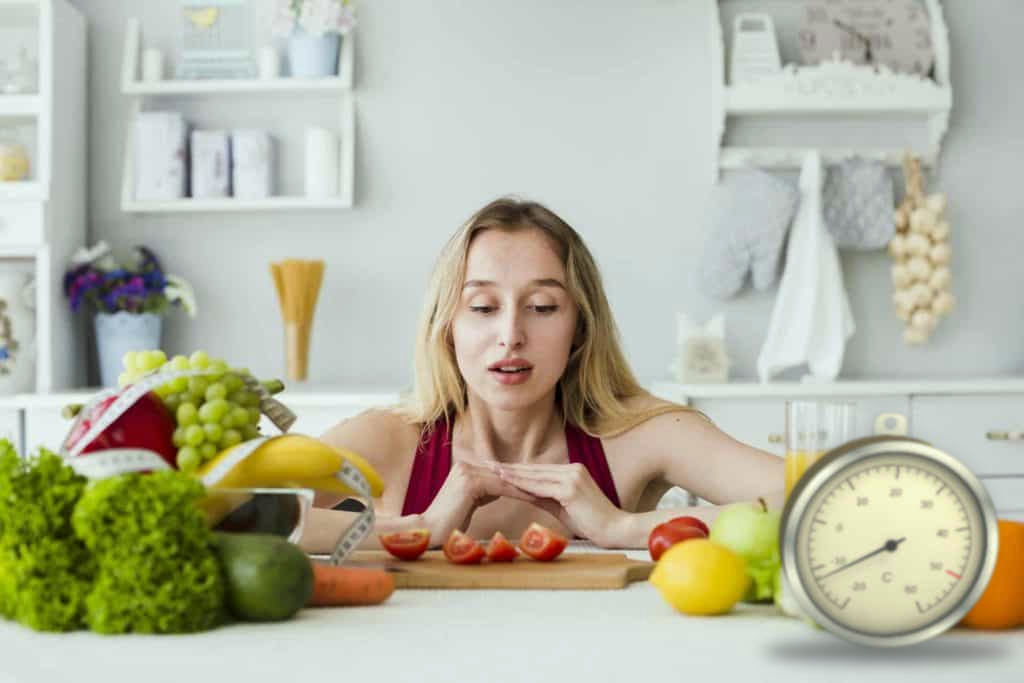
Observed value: -12 °C
